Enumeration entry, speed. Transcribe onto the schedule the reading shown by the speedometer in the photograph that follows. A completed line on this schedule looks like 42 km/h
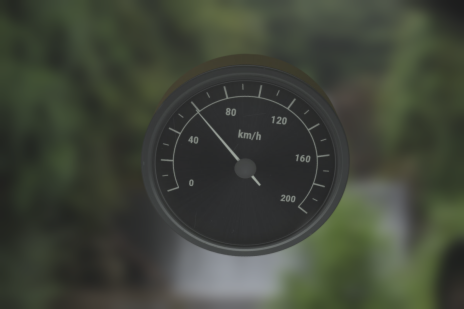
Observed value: 60 km/h
